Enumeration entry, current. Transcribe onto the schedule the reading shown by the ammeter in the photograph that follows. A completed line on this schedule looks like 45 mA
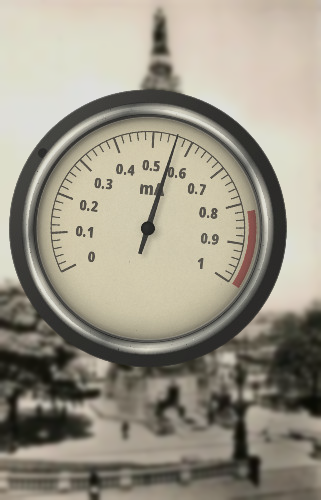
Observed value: 0.56 mA
